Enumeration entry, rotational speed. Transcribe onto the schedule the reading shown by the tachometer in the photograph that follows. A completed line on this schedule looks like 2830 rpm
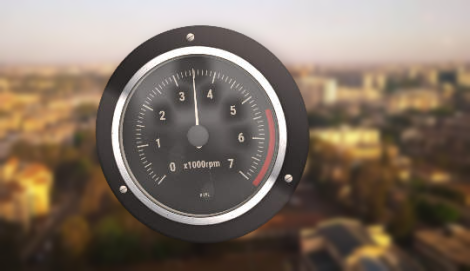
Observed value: 3500 rpm
